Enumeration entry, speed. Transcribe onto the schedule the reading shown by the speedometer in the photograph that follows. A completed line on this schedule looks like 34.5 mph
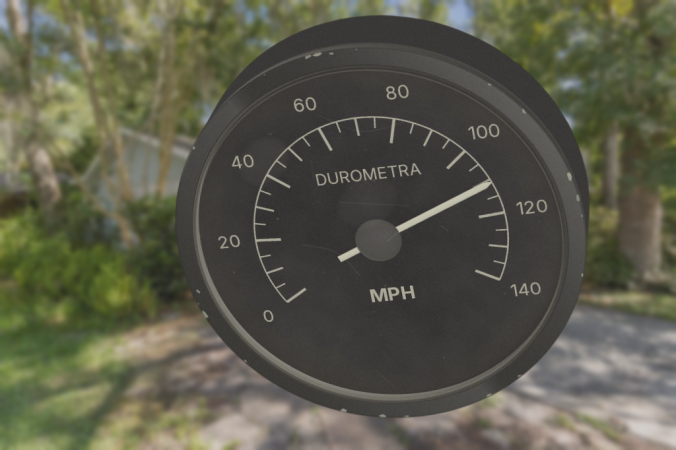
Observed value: 110 mph
